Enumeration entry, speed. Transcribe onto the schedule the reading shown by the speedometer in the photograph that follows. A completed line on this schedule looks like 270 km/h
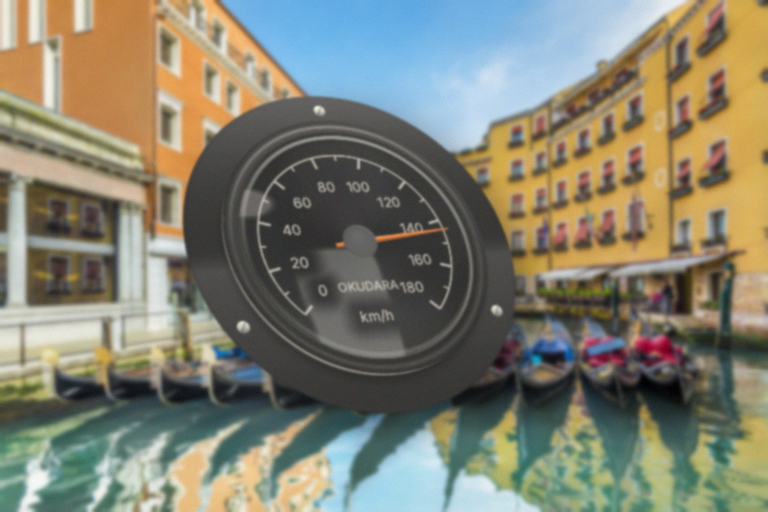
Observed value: 145 km/h
